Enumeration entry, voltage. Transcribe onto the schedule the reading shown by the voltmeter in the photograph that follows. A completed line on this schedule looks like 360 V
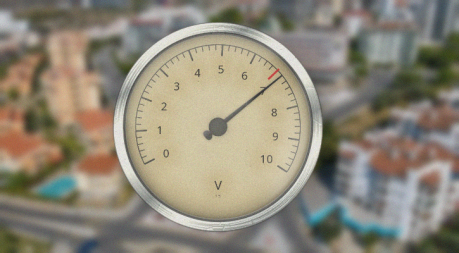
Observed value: 7 V
